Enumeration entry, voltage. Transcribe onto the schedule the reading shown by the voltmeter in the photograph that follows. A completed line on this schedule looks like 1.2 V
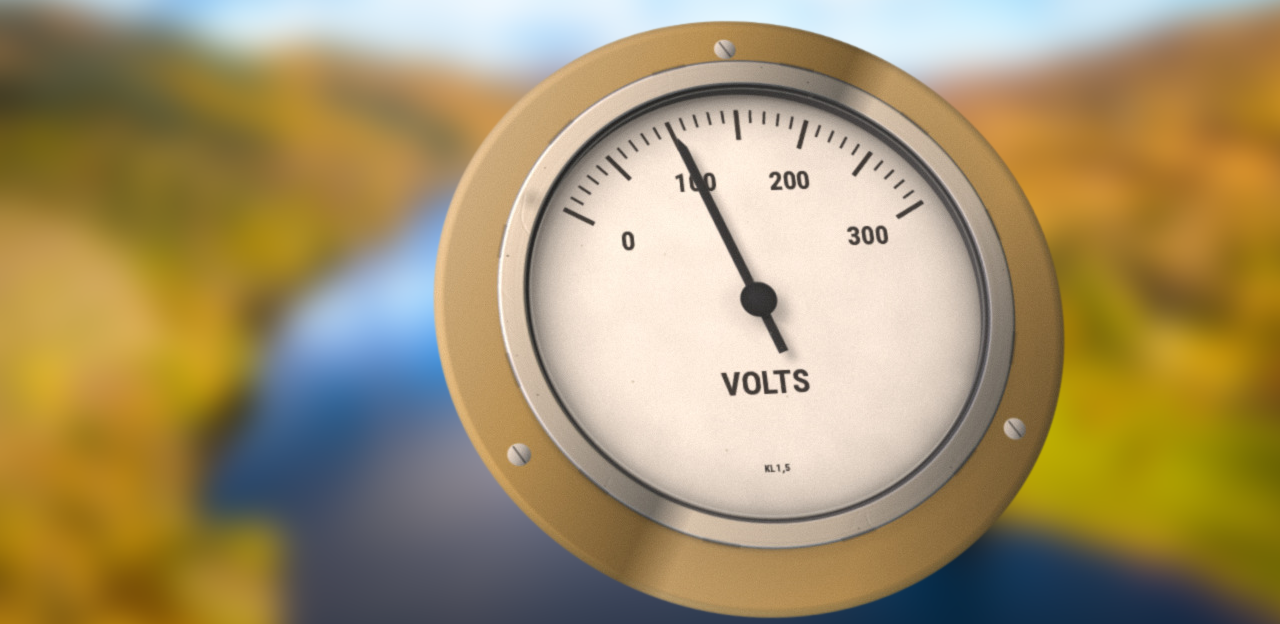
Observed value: 100 V
